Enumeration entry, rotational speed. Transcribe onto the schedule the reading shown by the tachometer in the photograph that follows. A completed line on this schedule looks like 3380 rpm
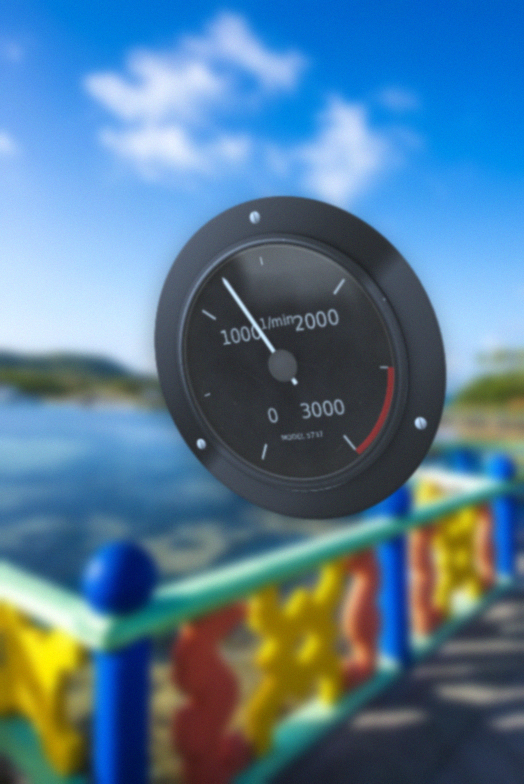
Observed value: 1250 rpm
